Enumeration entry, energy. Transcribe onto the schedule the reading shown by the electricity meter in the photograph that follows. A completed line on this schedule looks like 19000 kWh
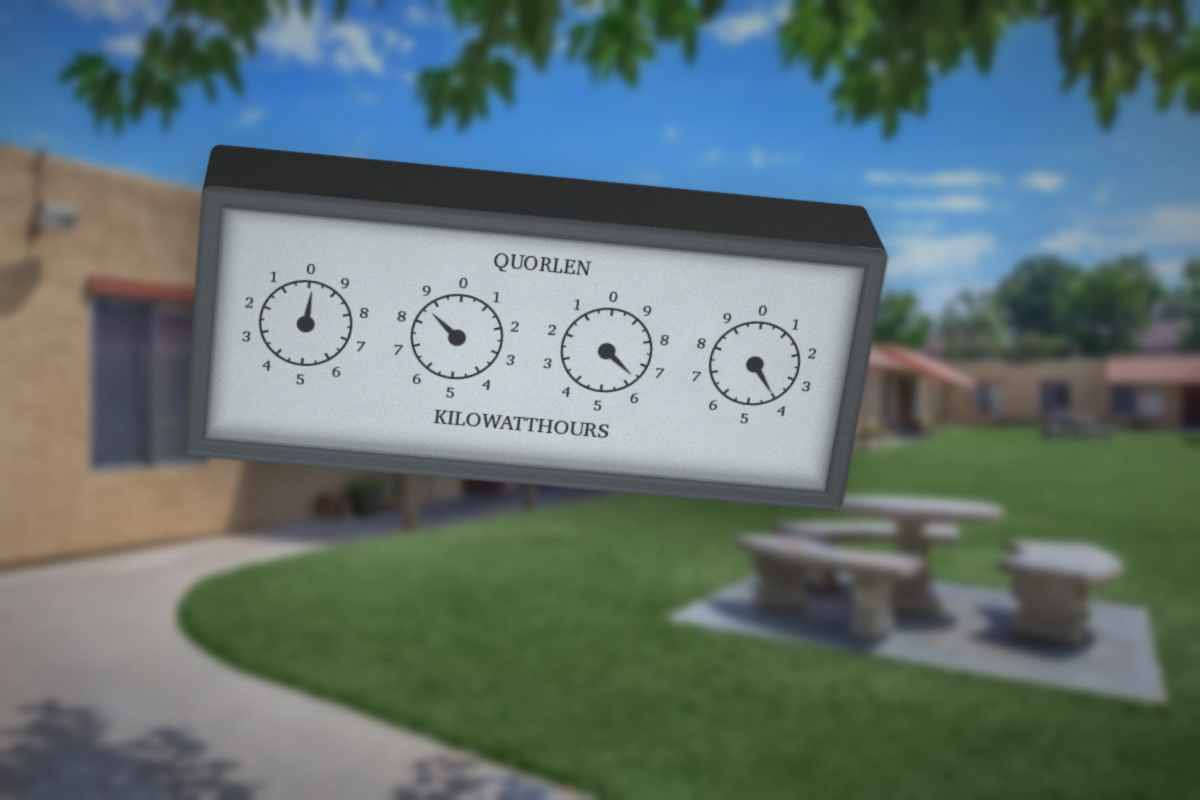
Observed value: 9864 kWh
